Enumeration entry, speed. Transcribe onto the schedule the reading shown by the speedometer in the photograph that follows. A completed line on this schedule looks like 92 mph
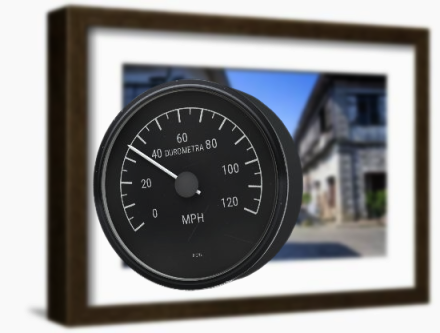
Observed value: 35 mph
